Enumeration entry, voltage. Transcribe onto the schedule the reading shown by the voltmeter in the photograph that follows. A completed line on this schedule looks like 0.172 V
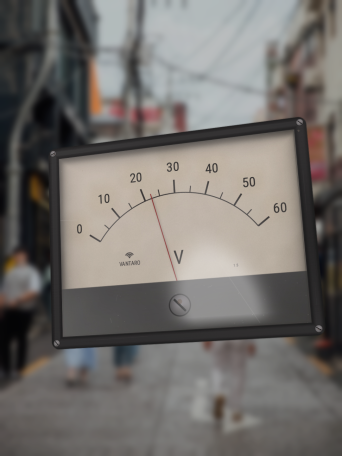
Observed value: 22.5 V
